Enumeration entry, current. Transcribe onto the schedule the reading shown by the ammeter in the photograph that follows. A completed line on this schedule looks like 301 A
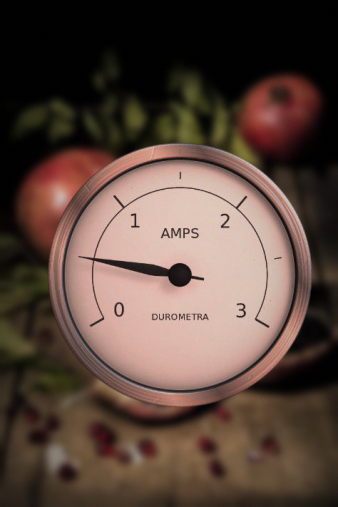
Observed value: 0.5 A
